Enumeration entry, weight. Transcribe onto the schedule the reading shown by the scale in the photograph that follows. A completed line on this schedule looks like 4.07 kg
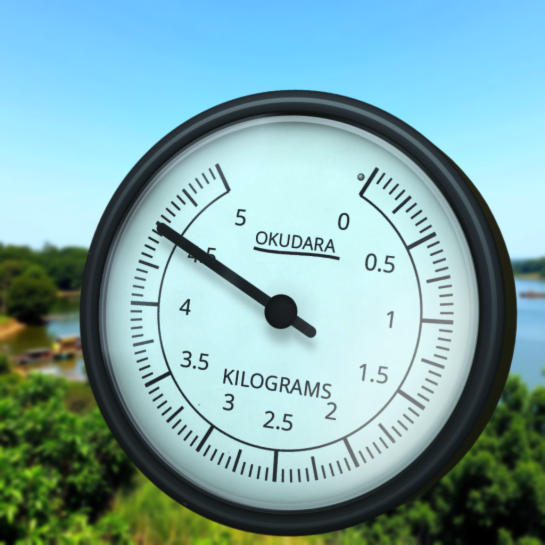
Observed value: 4.5 kg
